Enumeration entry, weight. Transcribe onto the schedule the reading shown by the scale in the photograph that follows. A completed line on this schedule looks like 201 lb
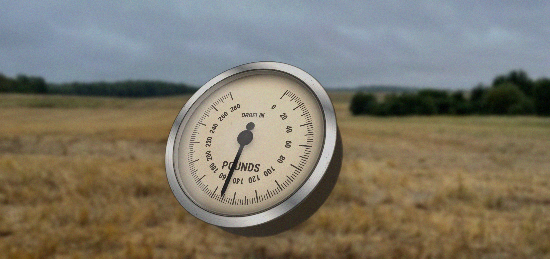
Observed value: 150 lb
